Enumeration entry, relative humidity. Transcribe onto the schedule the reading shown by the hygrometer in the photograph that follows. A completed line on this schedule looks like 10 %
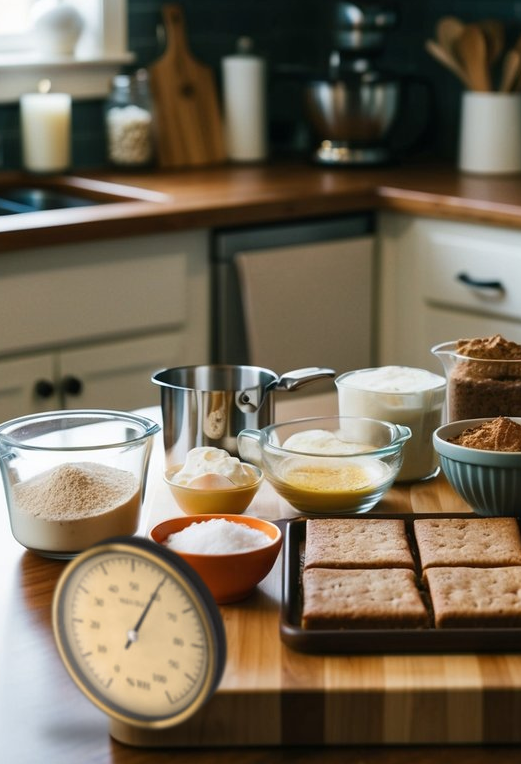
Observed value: 60 %
